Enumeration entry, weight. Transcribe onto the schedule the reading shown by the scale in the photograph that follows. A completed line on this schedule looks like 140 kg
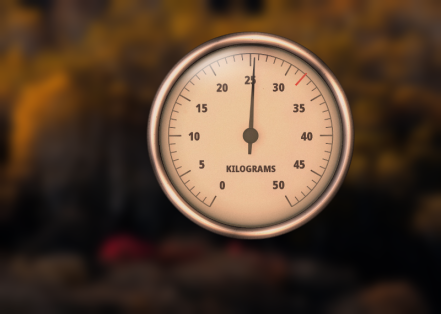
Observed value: 25.5 kg
